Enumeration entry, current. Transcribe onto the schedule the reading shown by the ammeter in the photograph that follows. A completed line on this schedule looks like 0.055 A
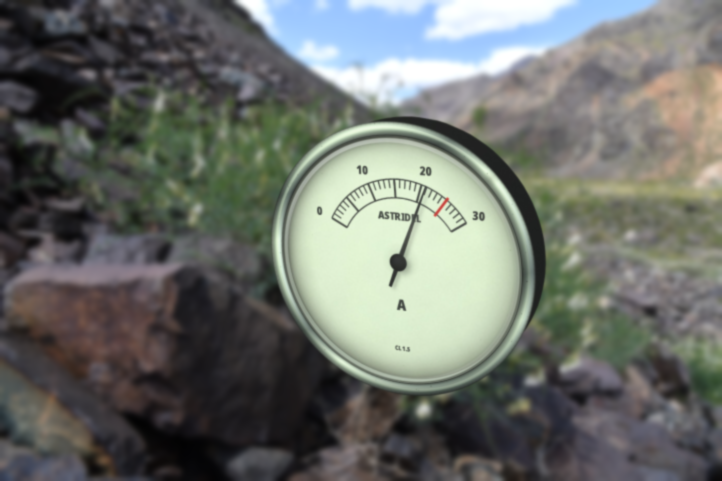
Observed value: 21 A
